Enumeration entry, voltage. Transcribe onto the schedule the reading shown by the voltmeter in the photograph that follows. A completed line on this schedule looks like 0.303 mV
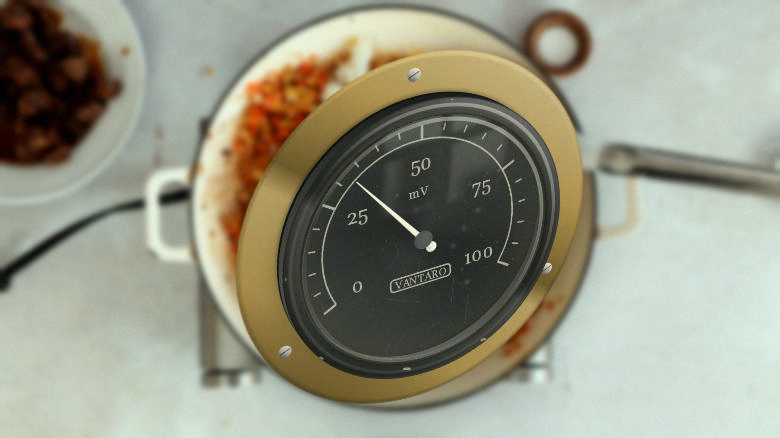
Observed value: 32.5 mV
